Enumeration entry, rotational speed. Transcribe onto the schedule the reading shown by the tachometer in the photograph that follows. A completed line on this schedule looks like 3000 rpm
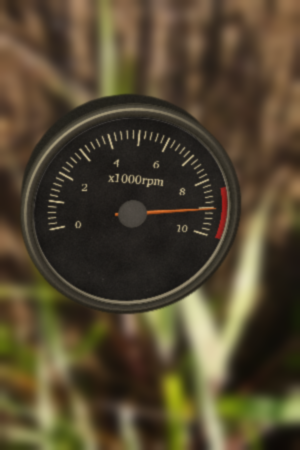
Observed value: 9000 rpm
